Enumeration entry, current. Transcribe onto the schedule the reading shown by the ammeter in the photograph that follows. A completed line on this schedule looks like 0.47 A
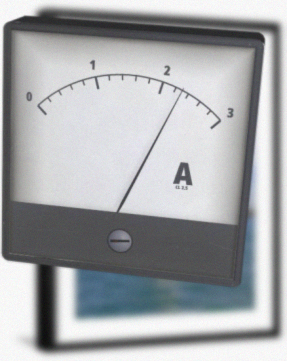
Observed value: 2.3 A
